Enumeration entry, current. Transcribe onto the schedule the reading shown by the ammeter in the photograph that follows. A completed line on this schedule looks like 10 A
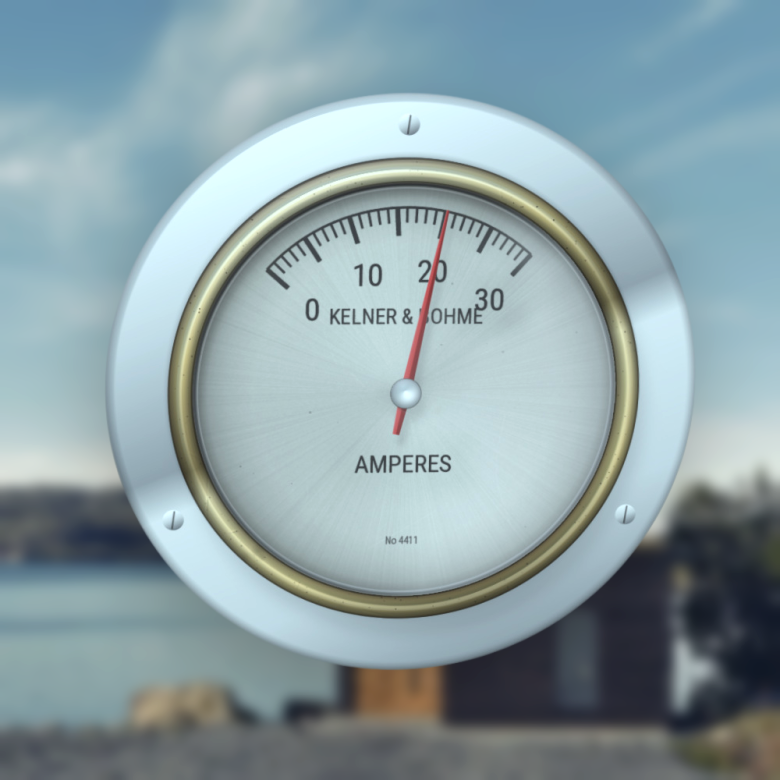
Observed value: 20 A
